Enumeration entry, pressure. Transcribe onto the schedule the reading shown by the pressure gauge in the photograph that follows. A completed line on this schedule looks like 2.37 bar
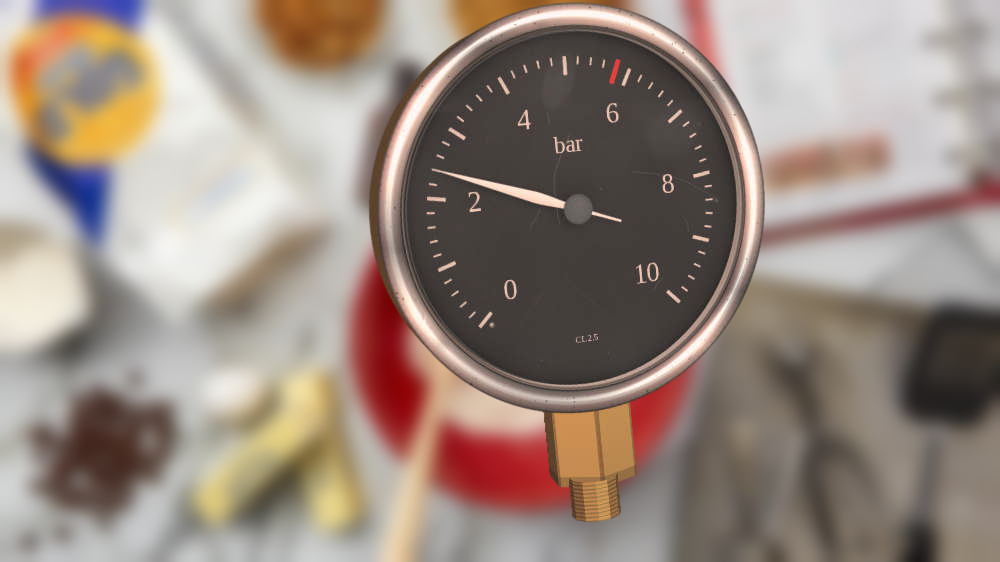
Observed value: 2.4 bar
